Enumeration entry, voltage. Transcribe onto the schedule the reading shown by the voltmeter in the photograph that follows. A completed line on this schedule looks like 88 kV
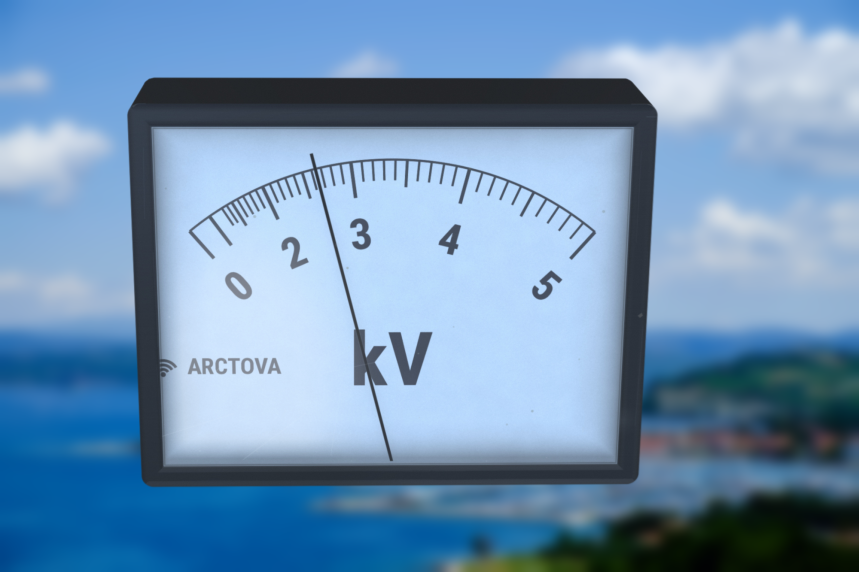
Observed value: 2.65 kV
